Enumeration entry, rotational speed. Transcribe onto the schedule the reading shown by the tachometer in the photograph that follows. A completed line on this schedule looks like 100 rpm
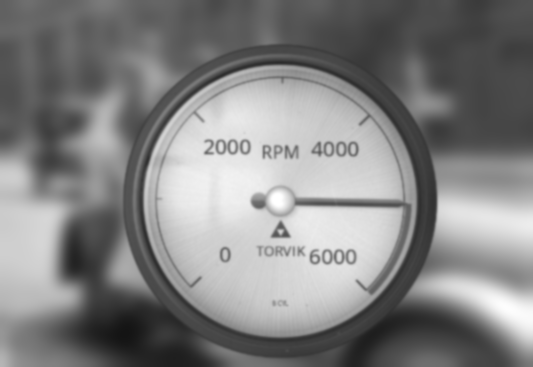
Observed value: 5000 rpm
